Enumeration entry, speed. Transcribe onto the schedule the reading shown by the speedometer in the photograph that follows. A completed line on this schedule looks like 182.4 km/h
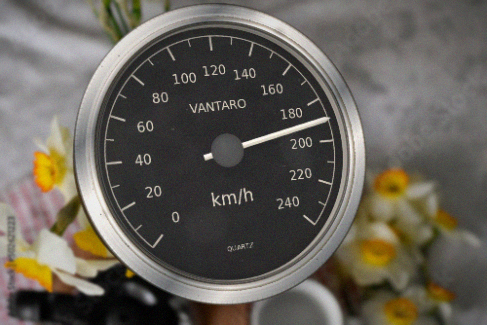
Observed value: 190 km/h
